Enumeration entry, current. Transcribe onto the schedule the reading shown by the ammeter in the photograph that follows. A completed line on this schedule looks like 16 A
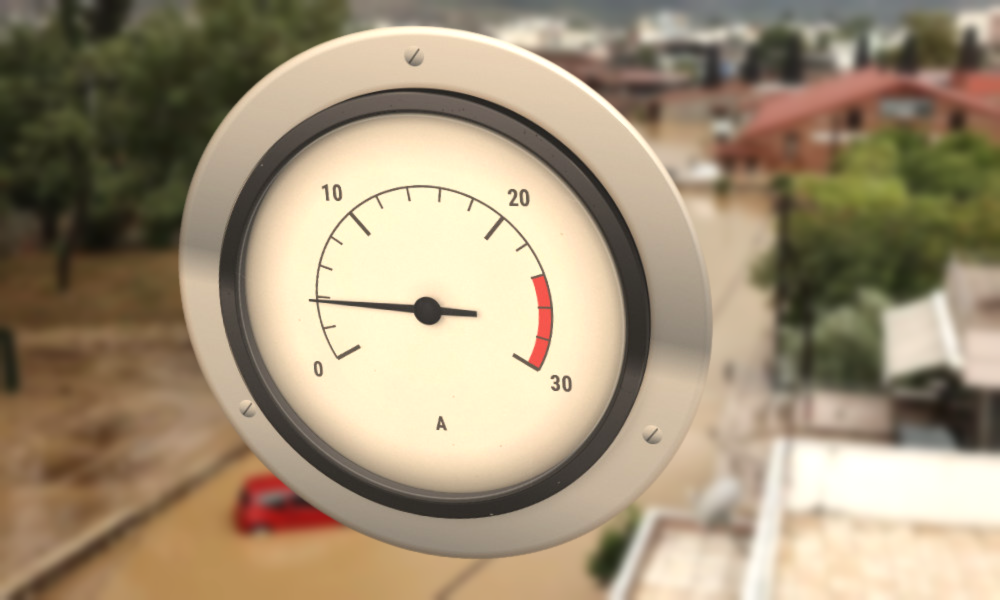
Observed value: 4 A
